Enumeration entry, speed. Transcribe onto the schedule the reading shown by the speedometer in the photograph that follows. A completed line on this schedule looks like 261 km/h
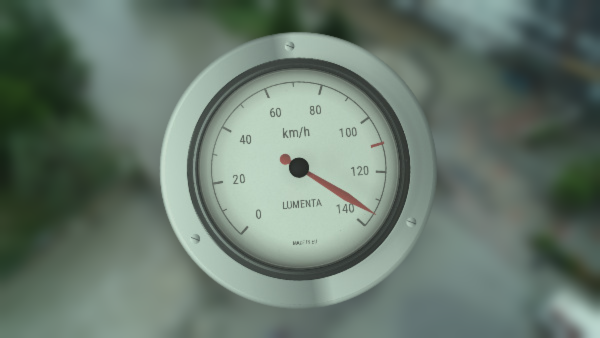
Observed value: 135 km/h
